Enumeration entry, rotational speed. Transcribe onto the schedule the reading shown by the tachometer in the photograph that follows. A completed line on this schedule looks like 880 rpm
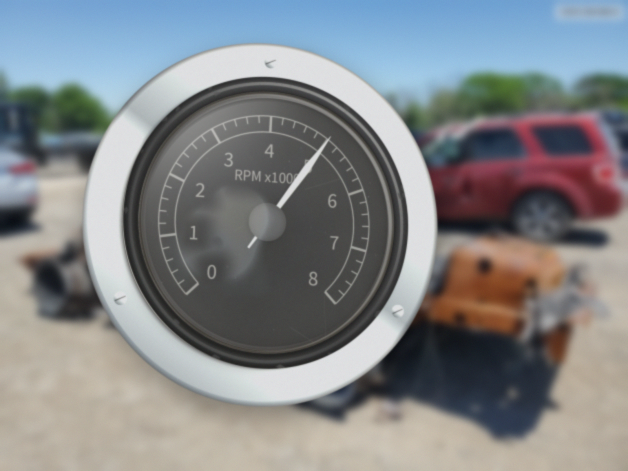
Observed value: 5000 rpm
